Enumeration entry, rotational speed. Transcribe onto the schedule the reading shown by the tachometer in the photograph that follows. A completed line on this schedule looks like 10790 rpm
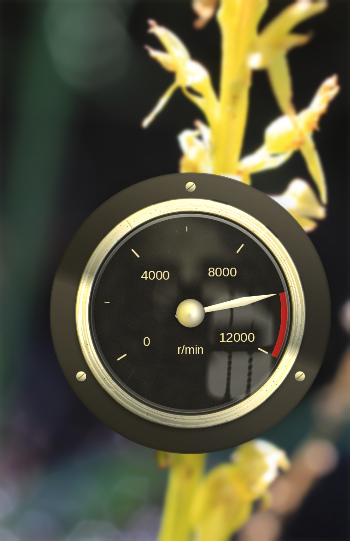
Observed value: 10000 rpm
